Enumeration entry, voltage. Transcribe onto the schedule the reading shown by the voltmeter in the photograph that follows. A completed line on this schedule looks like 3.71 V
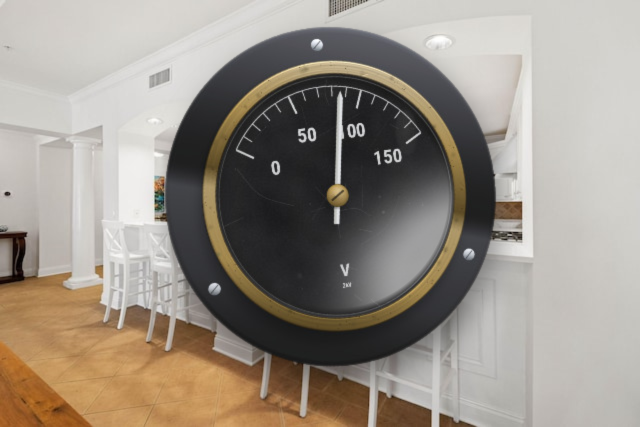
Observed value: 85 V
